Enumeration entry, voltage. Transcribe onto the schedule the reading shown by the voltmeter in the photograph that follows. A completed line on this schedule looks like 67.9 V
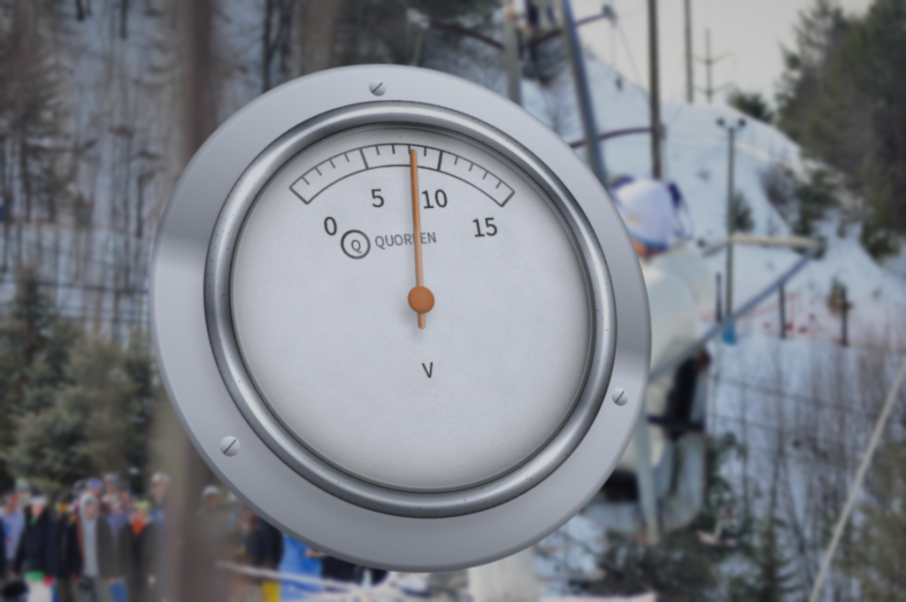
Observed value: 8 V
